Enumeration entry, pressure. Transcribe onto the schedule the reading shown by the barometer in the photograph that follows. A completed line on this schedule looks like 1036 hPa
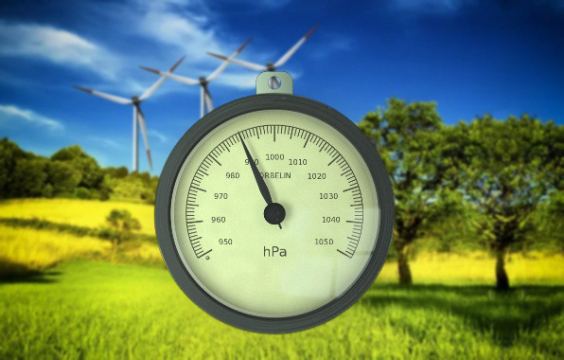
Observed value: 990 hPa
